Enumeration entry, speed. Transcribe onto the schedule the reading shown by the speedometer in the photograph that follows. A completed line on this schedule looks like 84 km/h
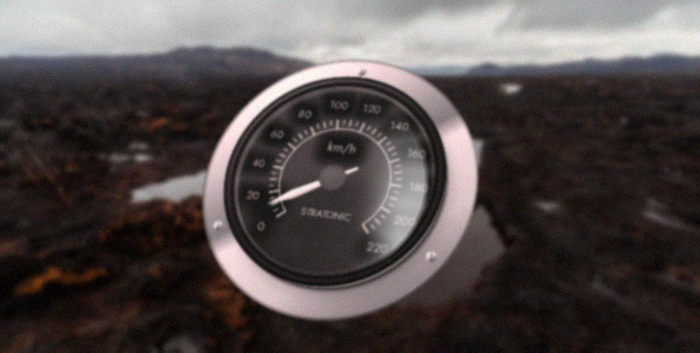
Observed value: 10 km/h
